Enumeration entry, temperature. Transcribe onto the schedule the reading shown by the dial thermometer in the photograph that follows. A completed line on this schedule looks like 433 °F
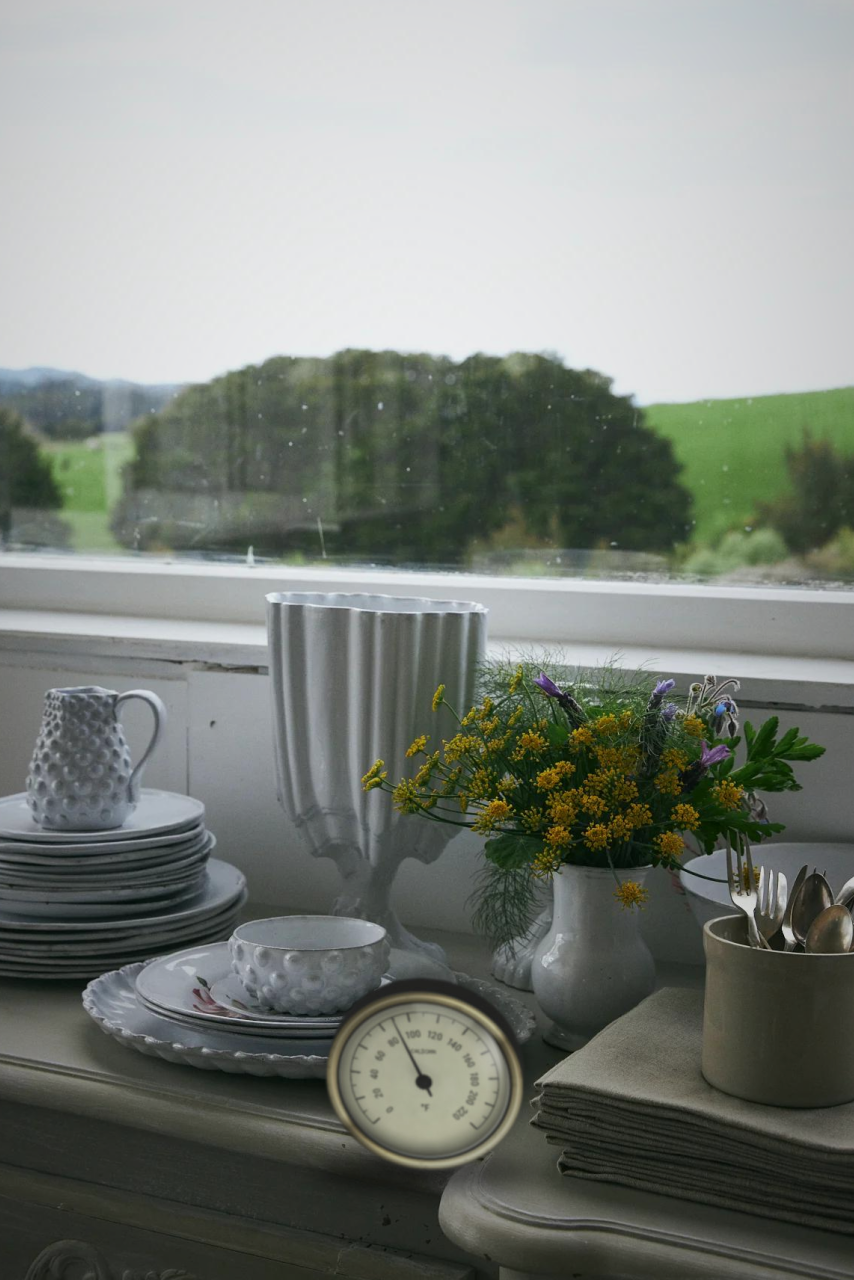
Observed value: 90 °F
